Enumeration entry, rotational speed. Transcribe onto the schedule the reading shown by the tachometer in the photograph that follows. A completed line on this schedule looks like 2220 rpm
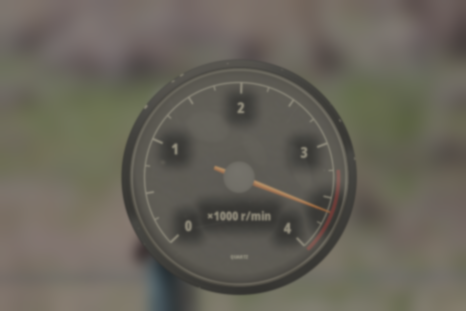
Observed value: 3625 rpm
